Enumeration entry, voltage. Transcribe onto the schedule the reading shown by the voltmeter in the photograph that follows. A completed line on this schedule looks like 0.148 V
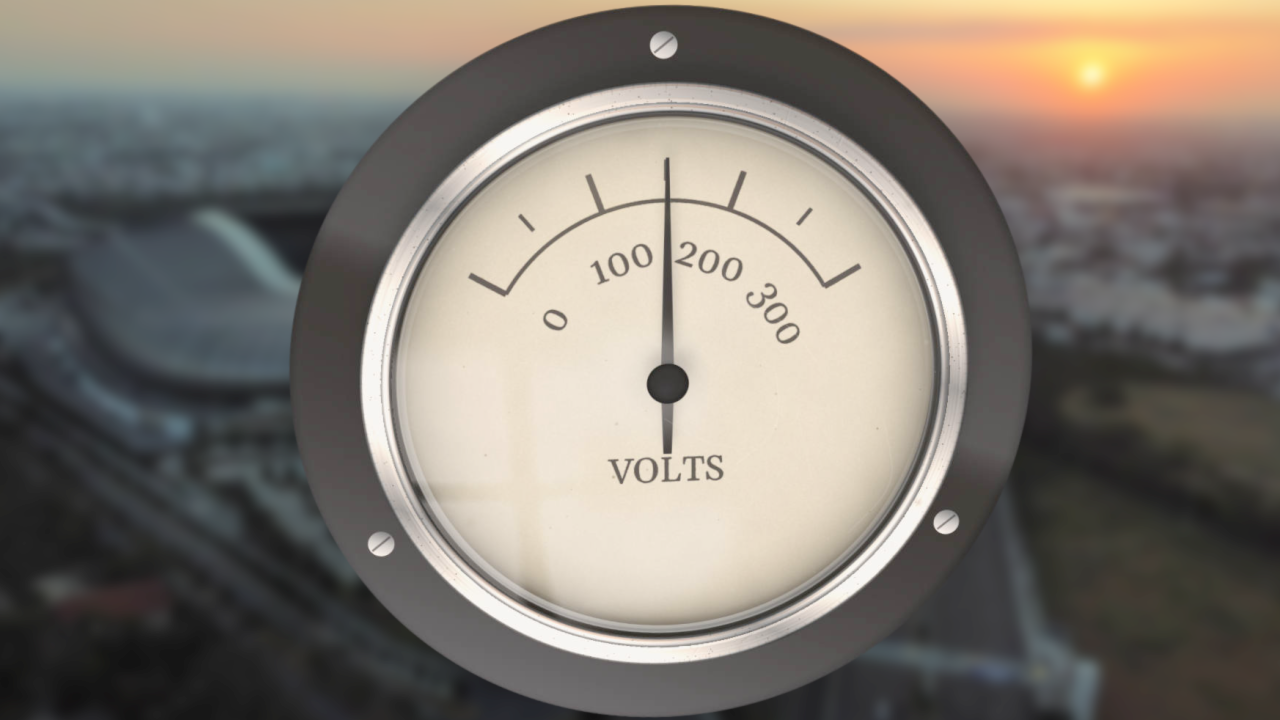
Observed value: 150 V
